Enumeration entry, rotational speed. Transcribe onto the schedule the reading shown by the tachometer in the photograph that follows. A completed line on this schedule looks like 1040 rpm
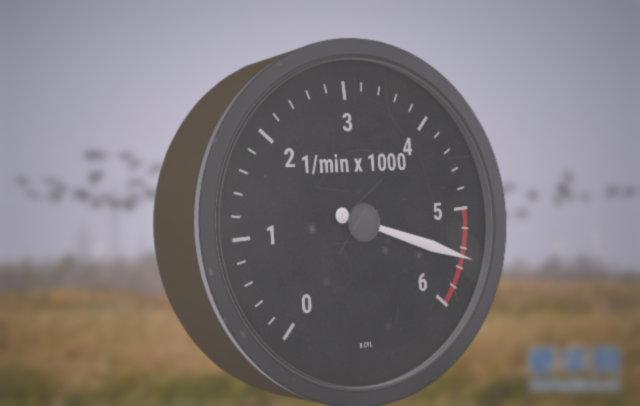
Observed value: 5500 rpm
